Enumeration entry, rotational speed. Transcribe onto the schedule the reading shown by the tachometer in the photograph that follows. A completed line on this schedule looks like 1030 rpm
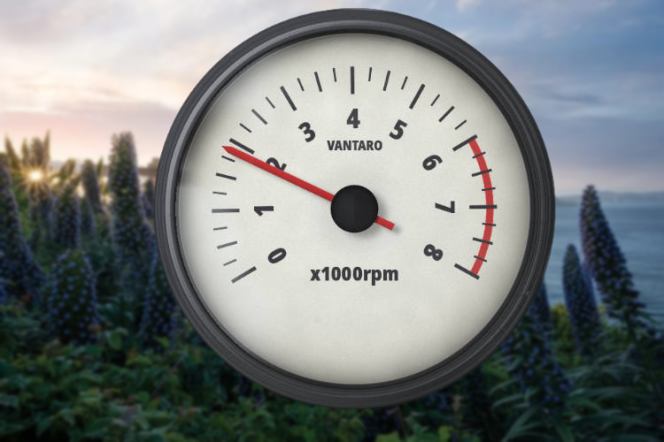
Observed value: 1875 rpm
